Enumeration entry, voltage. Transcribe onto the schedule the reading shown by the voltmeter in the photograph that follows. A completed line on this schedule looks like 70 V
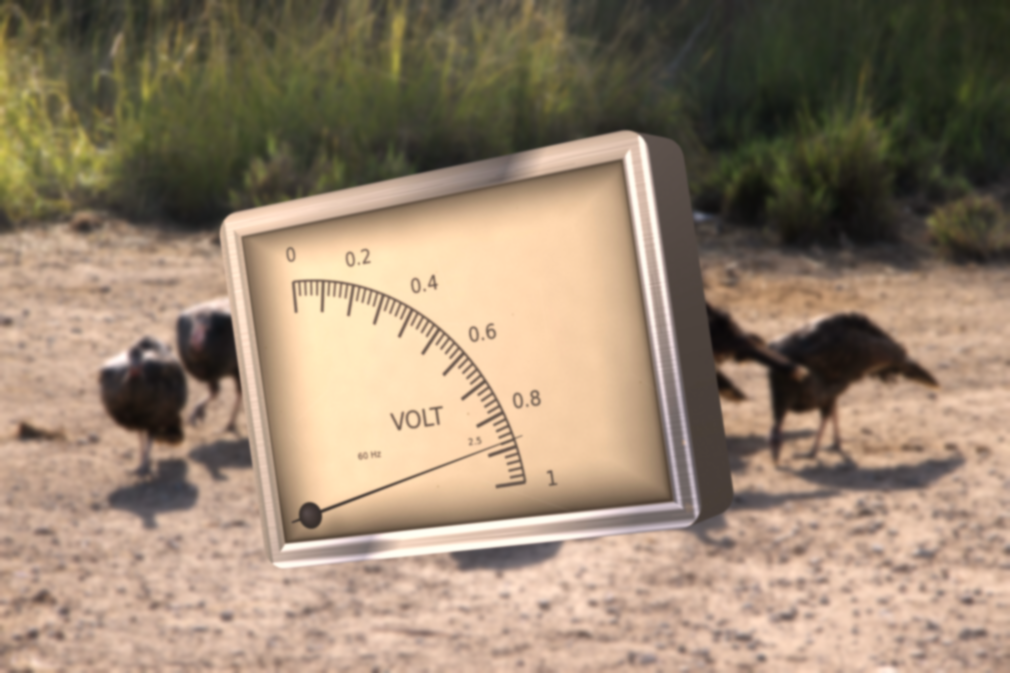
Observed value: 0.88 V
